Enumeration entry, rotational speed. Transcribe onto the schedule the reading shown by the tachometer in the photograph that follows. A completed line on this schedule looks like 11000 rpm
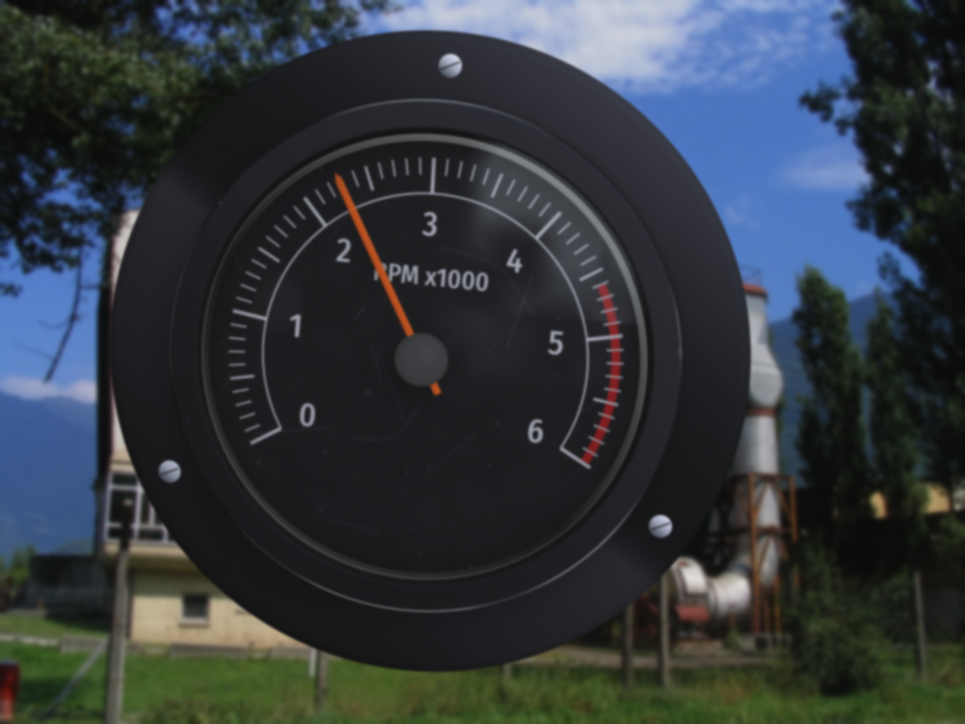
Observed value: 2300 rpm
